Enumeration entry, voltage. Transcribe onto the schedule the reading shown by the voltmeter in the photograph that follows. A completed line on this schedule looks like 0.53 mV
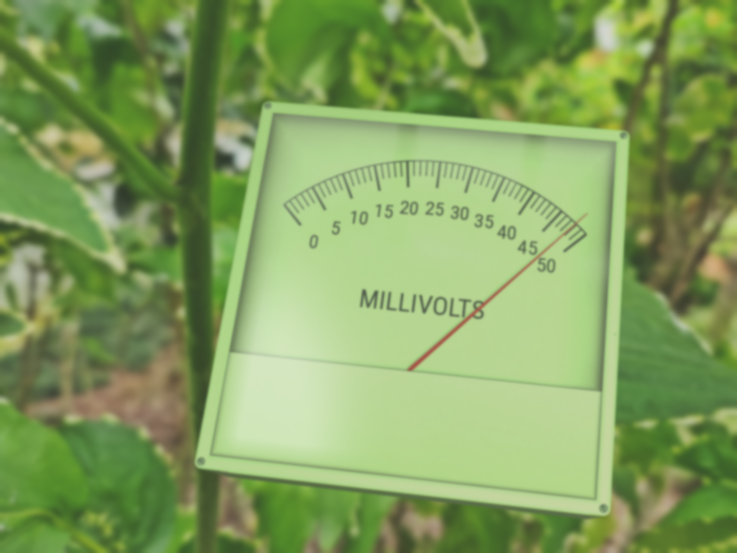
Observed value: 48 mV
